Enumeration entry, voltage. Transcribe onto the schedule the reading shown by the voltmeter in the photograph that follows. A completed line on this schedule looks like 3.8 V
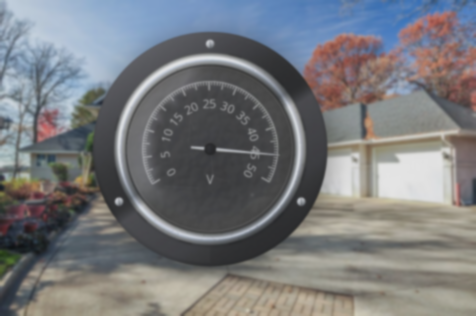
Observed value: 45 V
